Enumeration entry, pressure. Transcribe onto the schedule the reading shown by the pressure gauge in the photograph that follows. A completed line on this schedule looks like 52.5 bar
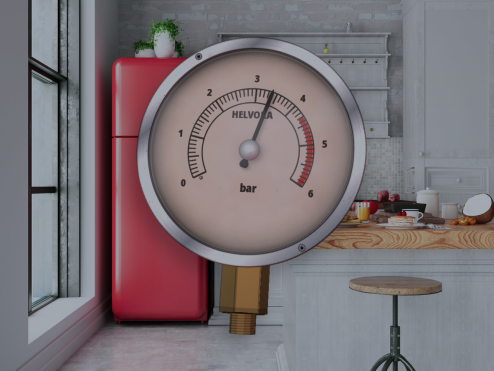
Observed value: 3.4 bar
